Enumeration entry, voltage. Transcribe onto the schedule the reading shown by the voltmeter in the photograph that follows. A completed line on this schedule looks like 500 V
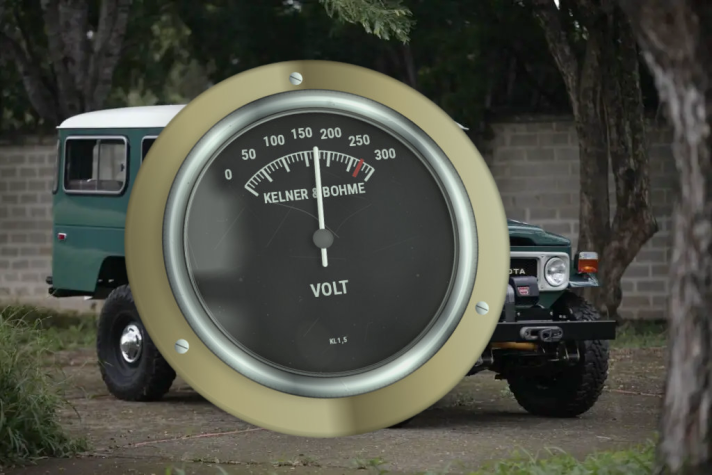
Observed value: 170 V
